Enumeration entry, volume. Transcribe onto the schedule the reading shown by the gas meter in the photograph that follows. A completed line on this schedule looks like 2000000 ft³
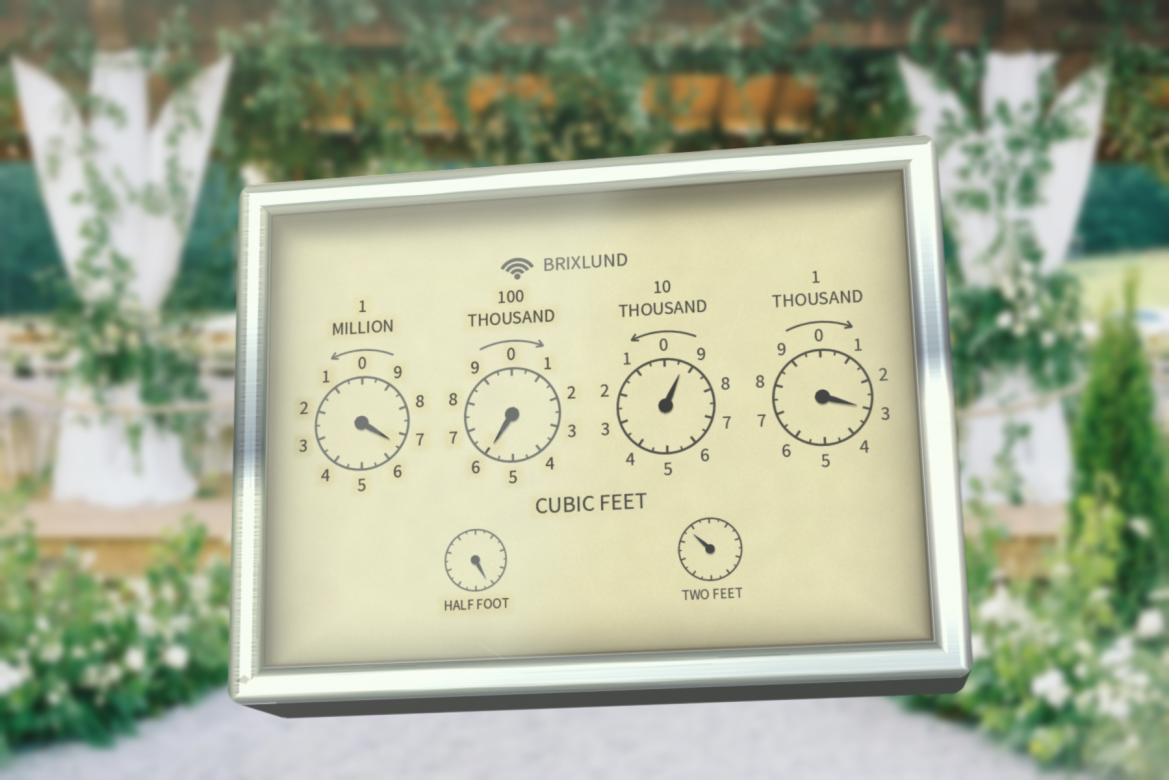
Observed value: 659300 ft³
